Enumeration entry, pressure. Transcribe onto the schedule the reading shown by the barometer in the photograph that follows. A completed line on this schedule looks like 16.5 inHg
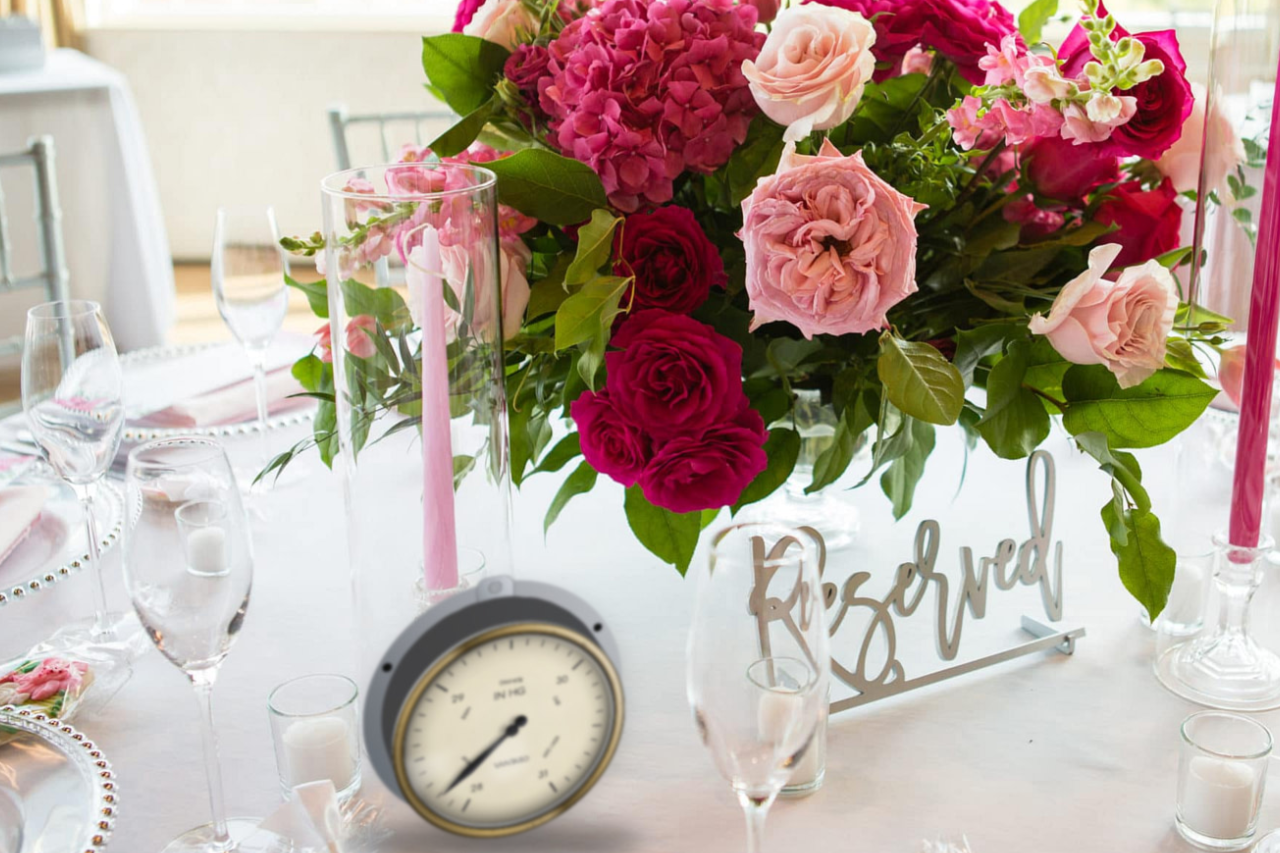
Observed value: 28.2 inHg
